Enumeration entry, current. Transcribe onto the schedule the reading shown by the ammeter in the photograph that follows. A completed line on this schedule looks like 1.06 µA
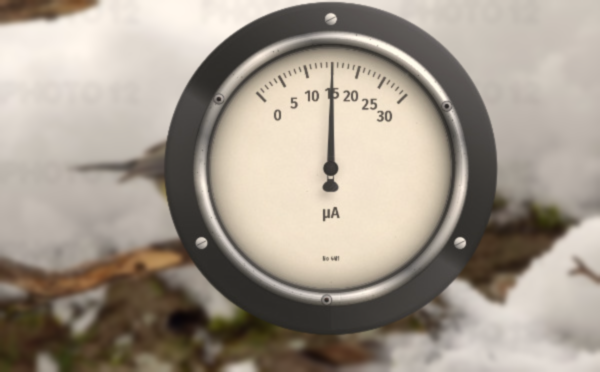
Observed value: 15 µA
